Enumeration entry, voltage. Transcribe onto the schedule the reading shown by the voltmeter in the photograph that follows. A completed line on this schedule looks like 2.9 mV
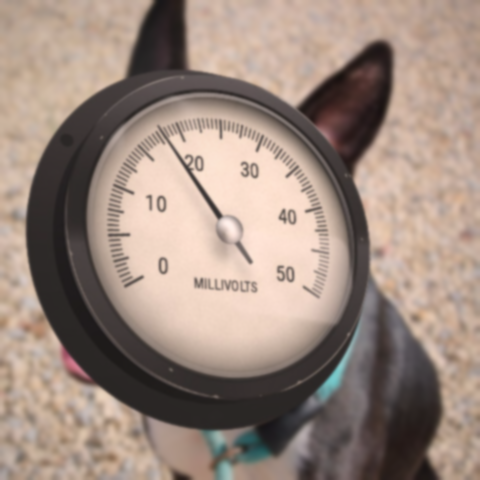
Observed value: 17.5 mV
